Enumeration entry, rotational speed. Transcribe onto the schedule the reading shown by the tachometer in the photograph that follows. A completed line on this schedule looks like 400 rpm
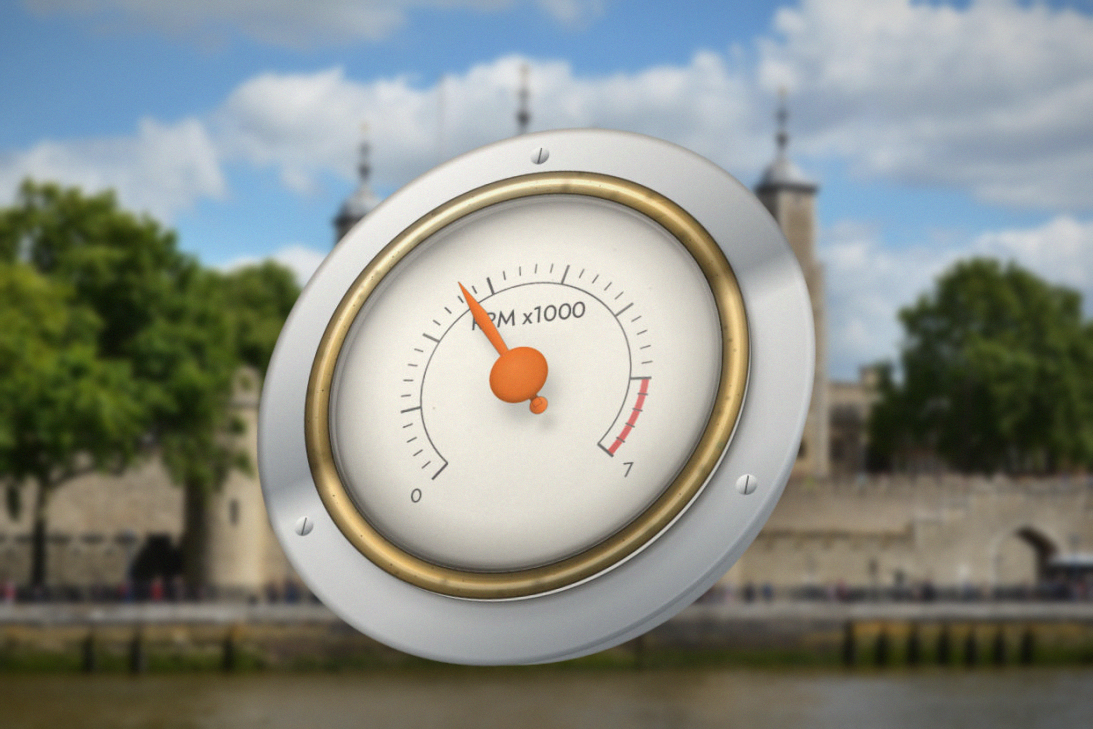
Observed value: 2700 rpm
